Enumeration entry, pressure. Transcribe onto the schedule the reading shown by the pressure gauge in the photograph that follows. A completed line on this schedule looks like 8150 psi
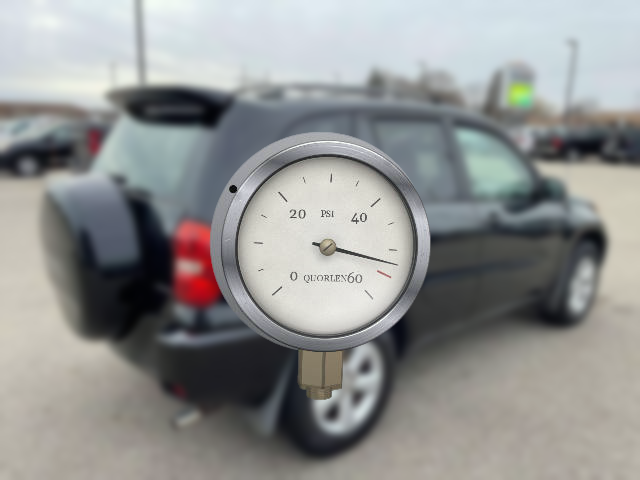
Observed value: 52.5 psi
